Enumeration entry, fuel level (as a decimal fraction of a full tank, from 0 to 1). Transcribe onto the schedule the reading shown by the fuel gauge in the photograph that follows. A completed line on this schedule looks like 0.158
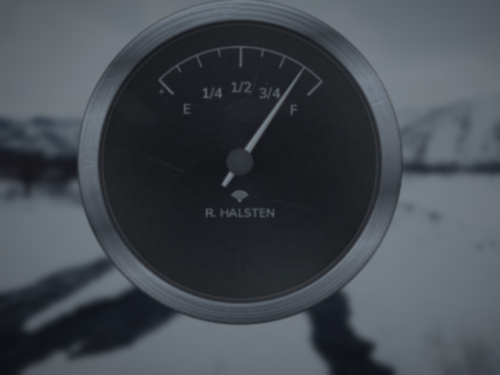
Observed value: 0.875
